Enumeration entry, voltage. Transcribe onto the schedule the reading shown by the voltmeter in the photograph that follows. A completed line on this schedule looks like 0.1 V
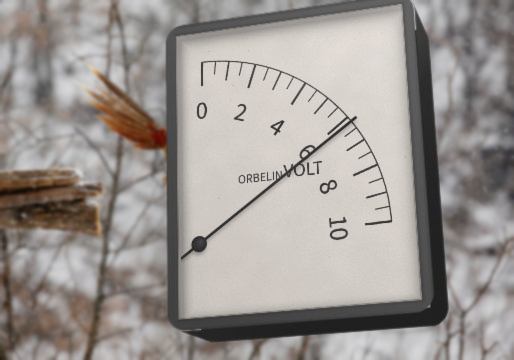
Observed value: 6.25 V
